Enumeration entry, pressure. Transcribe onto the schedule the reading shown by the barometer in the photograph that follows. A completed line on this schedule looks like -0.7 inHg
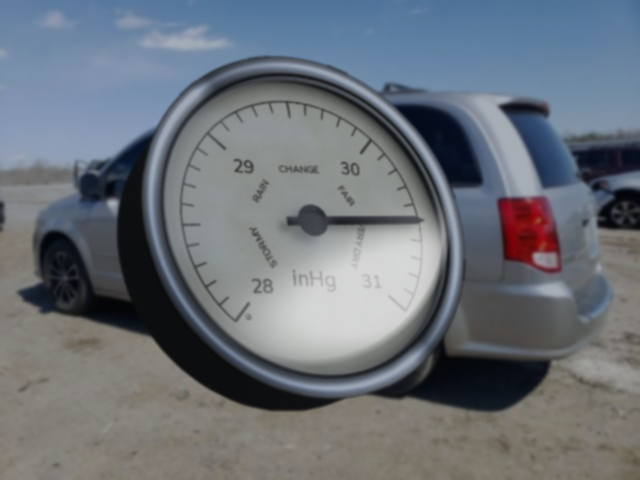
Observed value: 30.5 inHg
